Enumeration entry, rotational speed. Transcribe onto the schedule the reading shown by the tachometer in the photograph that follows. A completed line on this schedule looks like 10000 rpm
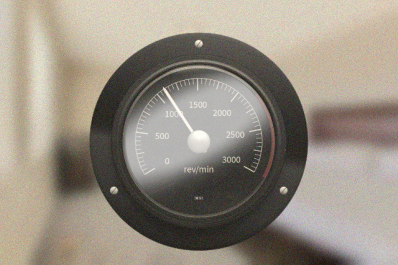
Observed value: 1100 rpm
